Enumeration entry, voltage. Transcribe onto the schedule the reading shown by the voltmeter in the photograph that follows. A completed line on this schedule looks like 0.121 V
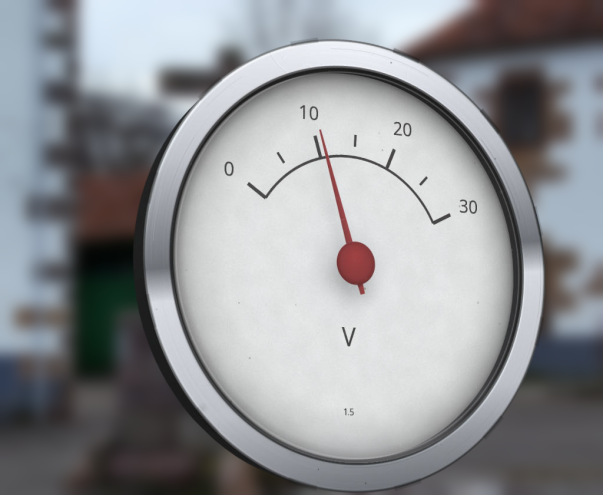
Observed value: 10 V
